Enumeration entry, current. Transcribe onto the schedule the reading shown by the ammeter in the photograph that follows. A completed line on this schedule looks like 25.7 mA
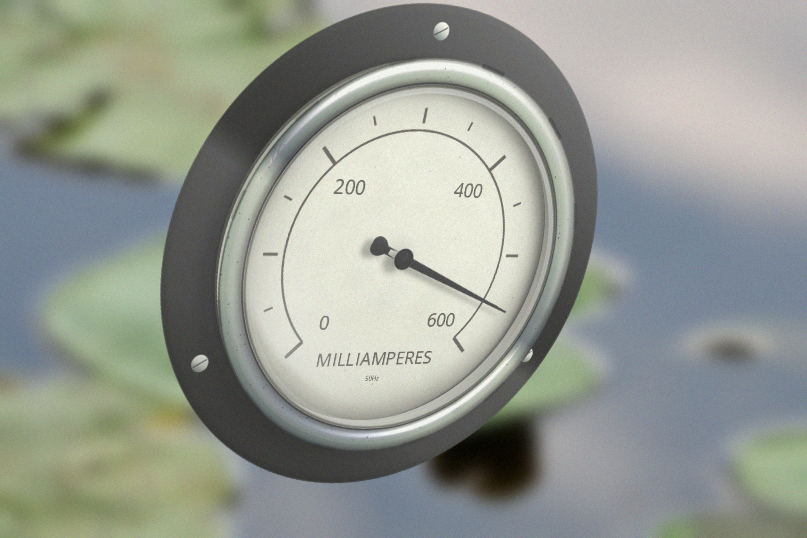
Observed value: 550 mA
